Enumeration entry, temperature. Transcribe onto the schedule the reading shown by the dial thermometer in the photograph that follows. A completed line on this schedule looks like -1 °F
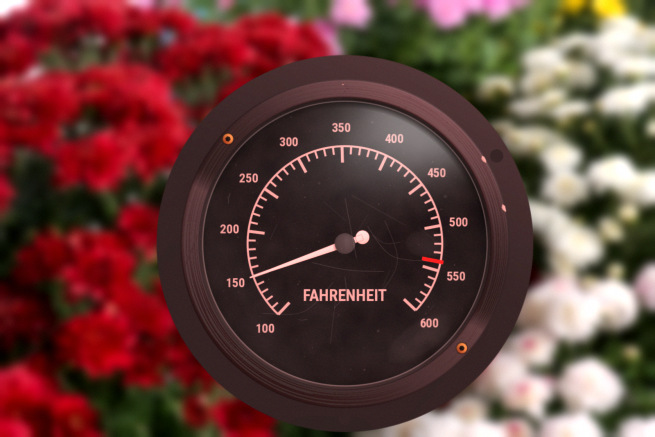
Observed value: 150 °F
